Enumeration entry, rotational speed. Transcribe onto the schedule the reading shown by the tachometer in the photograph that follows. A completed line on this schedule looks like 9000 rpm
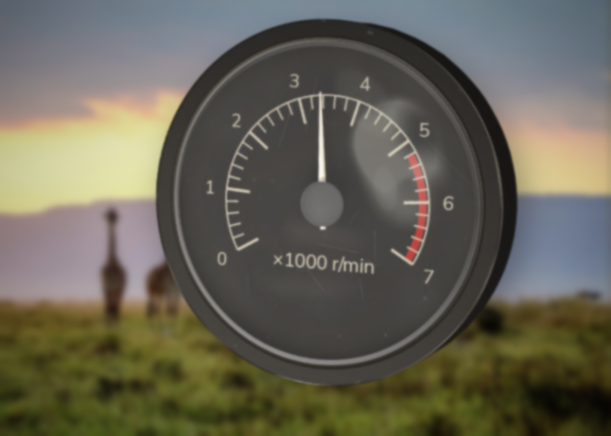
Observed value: 3400 rpm
